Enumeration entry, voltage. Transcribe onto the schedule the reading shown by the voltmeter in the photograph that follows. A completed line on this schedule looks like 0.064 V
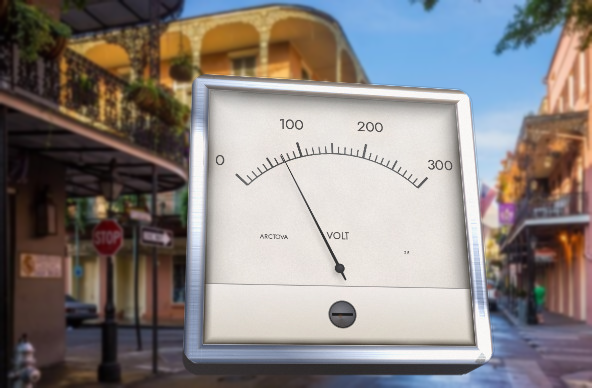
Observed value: 70 V
